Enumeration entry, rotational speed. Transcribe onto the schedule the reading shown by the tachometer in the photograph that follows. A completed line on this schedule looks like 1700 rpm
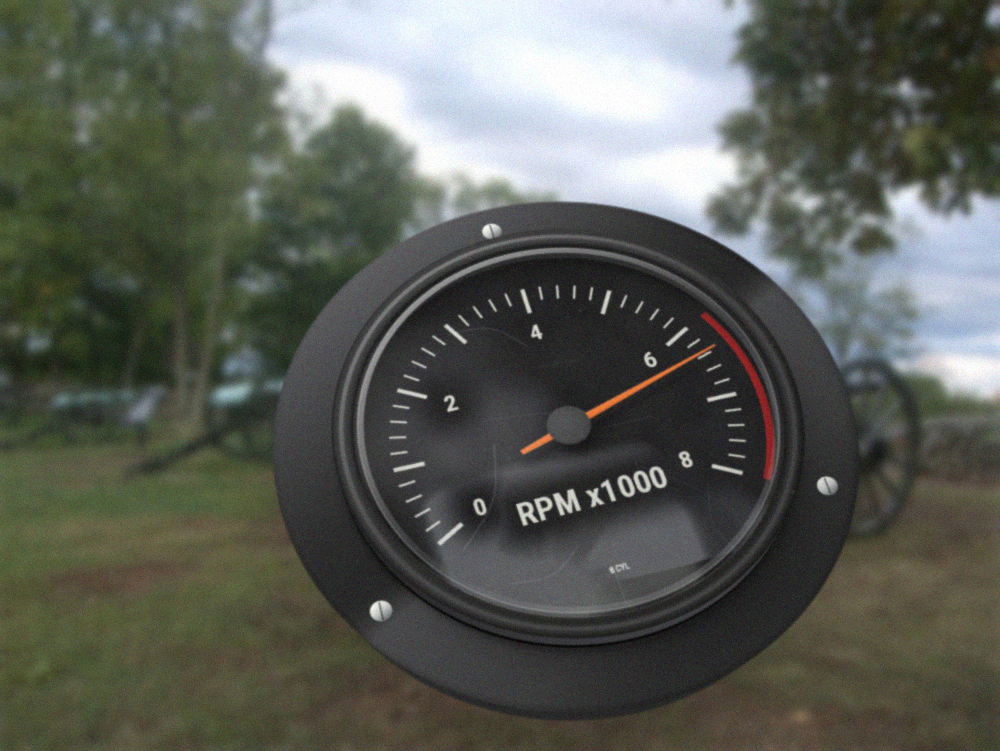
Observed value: 6400 rpm
